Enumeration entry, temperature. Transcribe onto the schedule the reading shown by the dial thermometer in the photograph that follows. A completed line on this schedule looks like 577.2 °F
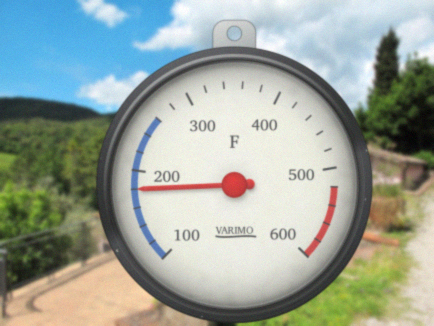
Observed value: 180 °F
